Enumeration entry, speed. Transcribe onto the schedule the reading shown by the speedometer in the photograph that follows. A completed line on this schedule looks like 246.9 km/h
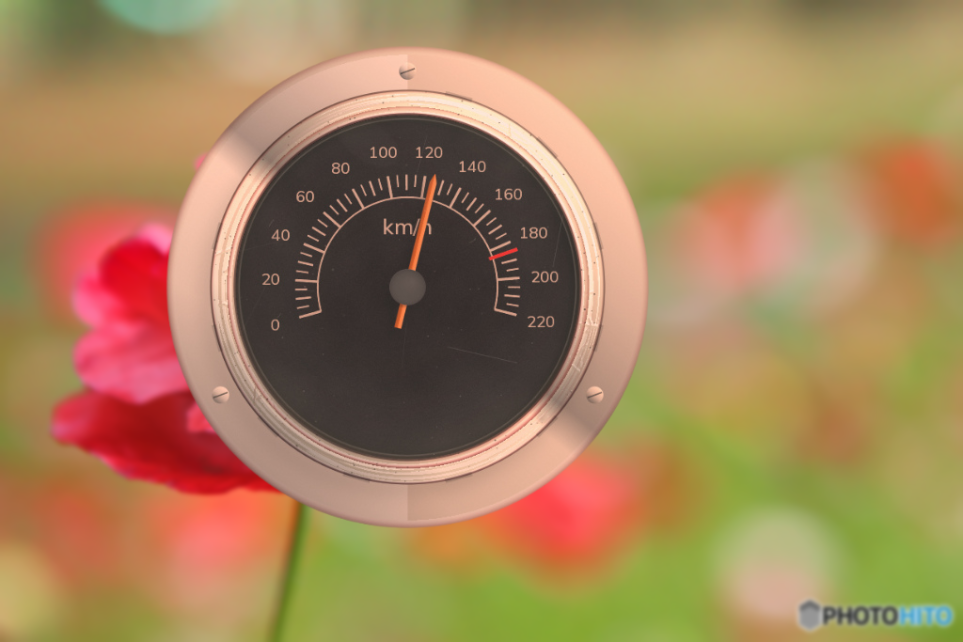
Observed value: 125 km/h
